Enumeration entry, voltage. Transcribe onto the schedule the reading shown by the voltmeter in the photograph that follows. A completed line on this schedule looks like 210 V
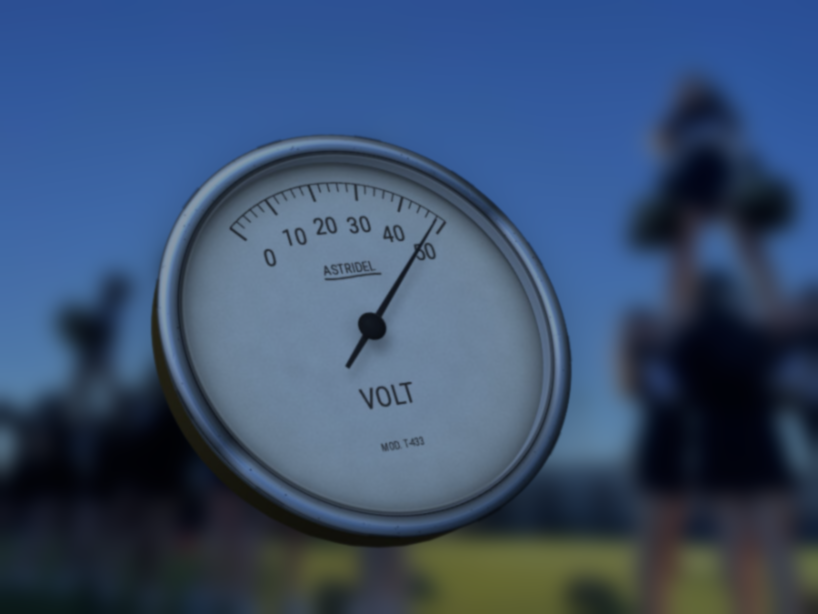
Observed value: 48 V
